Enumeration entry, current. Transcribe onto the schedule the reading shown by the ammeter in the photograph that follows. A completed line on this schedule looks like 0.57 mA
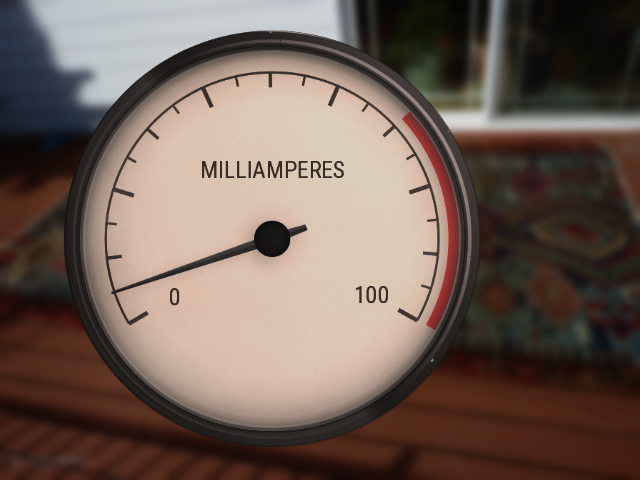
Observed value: 5 mA
